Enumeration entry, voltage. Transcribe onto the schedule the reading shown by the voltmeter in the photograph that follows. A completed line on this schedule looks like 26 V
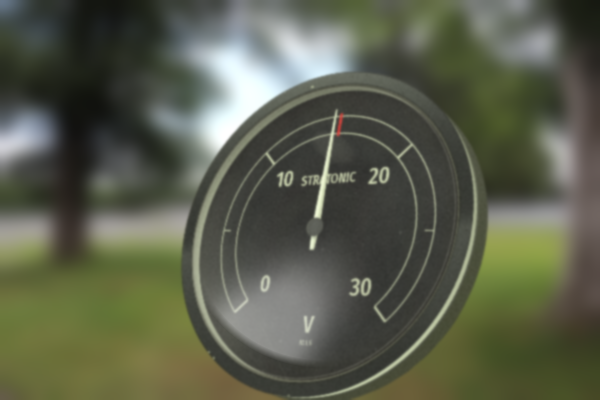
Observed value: 15 V
